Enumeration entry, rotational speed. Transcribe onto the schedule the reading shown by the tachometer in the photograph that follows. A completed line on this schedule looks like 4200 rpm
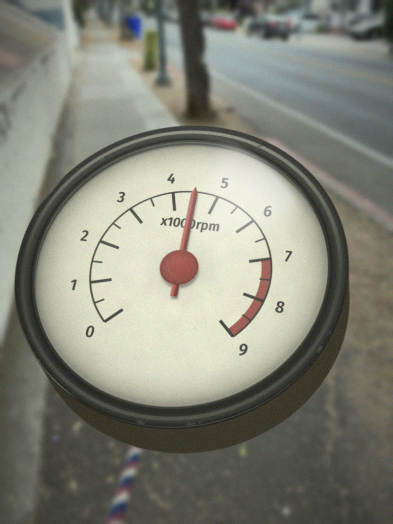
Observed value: 4500 rpm
